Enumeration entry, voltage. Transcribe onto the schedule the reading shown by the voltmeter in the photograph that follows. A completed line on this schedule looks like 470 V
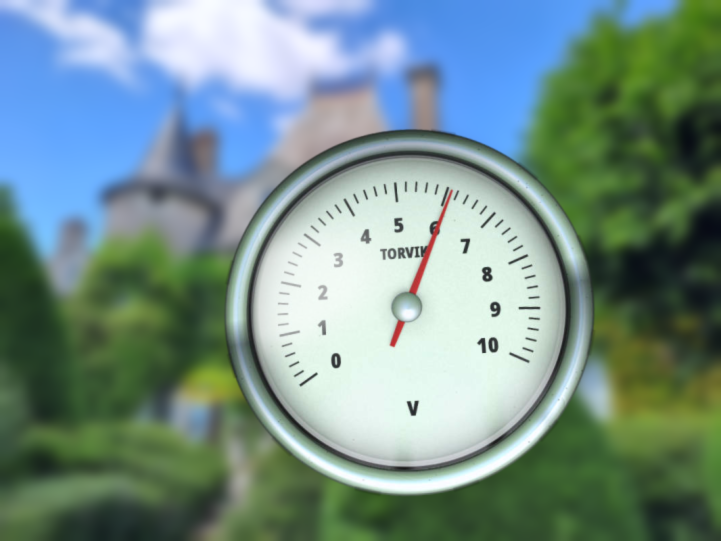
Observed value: 6.1 V
